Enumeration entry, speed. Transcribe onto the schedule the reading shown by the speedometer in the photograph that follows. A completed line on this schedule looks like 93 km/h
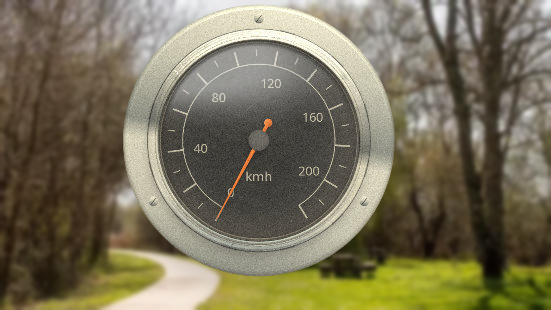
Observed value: 0 km/h
